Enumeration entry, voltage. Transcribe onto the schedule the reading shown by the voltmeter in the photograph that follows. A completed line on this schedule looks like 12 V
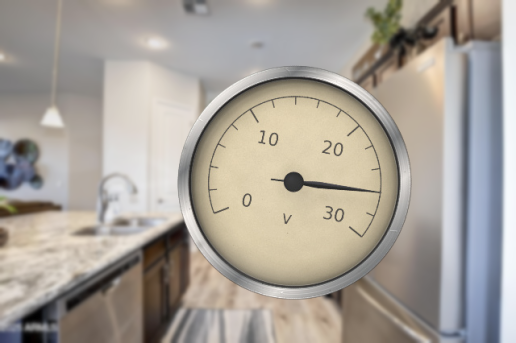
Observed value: 26 V
